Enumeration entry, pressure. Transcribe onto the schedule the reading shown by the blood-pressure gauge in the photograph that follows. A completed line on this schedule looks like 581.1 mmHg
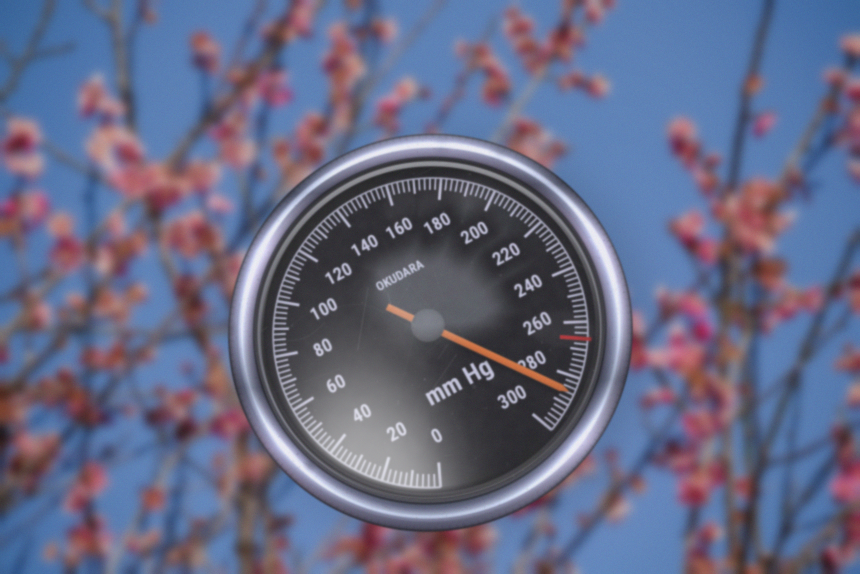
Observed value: 286 mmHg
